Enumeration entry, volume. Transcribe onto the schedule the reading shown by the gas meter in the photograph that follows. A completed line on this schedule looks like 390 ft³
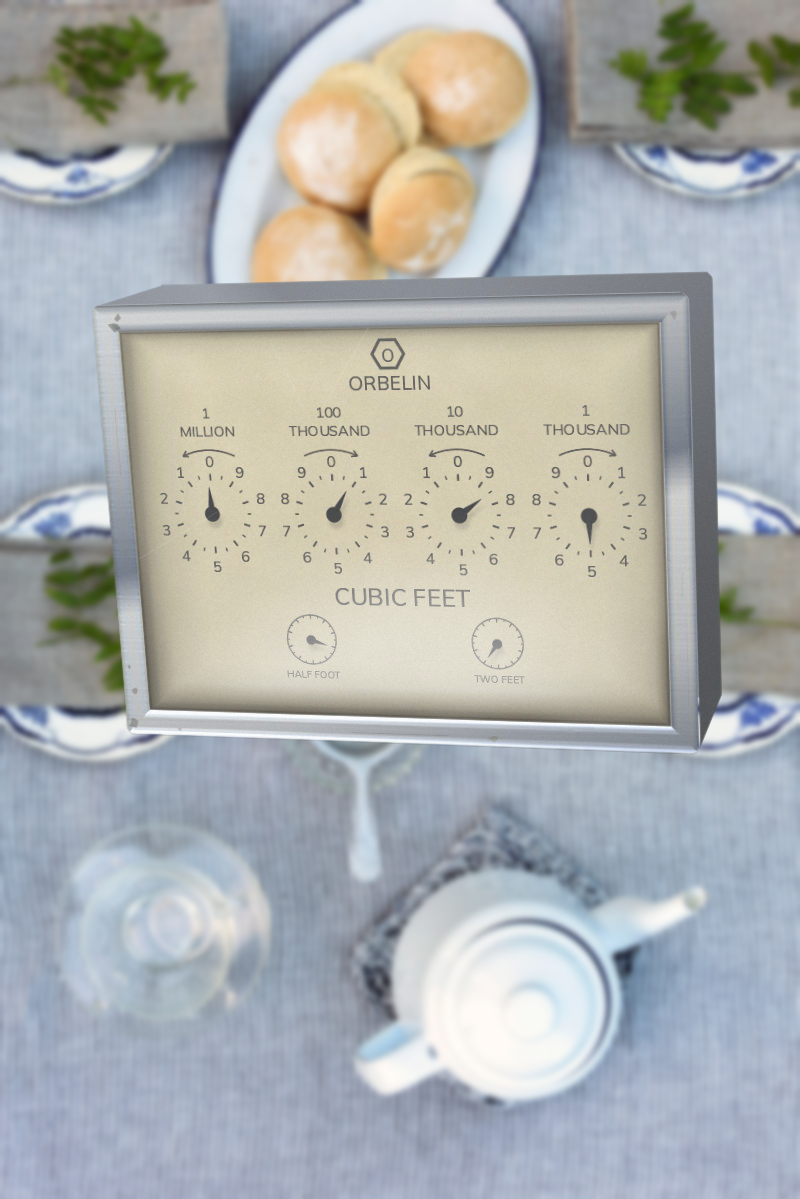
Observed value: 8500 ft³
